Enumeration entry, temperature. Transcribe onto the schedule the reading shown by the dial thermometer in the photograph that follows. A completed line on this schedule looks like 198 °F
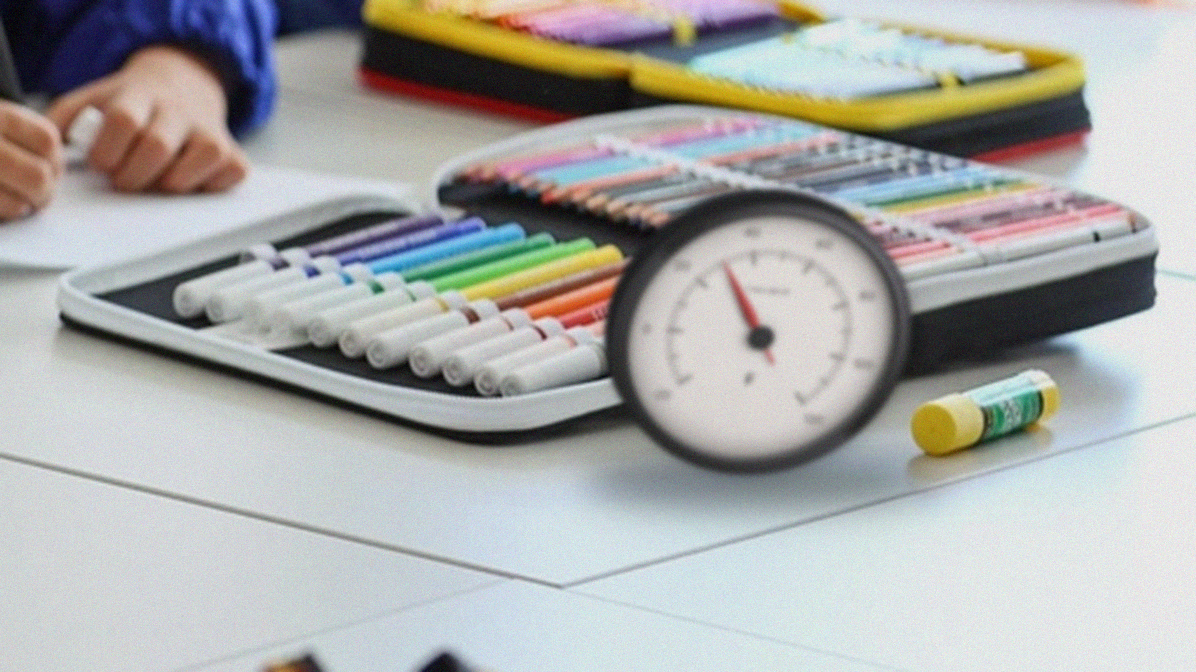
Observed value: 30 °F
